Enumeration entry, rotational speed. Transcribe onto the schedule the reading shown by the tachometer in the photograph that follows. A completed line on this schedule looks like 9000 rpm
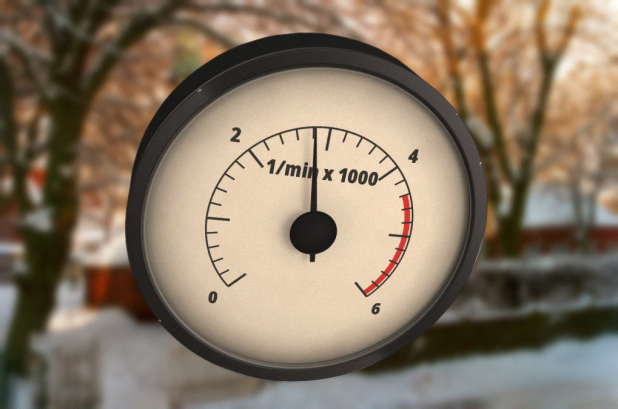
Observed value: 2800 rpm
